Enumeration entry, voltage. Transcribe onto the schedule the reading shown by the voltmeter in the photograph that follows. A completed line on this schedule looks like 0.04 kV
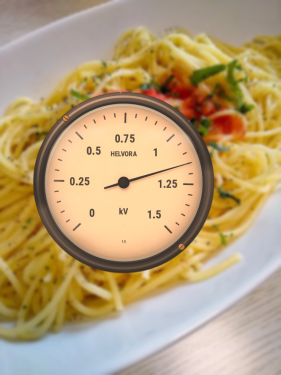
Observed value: 1.15 kV
